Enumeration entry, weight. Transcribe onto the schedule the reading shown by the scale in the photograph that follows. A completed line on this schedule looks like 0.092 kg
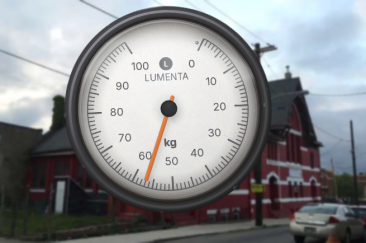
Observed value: 57 kg
